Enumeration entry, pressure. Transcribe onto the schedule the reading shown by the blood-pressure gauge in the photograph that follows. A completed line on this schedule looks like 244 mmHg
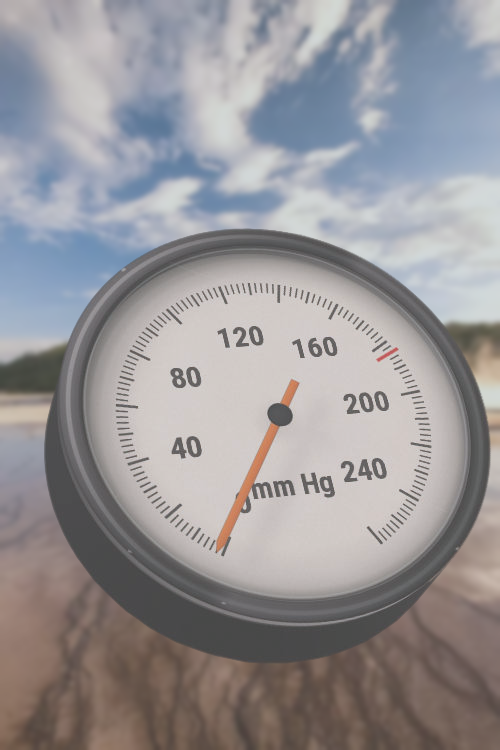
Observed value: 2 mmHg
